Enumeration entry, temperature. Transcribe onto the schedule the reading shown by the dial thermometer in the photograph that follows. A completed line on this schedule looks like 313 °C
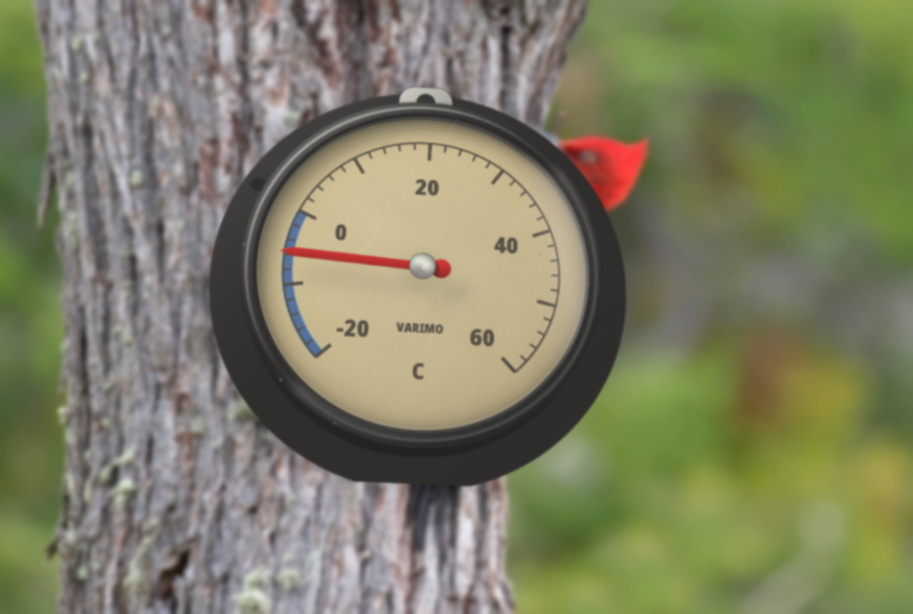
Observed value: -6 °C
